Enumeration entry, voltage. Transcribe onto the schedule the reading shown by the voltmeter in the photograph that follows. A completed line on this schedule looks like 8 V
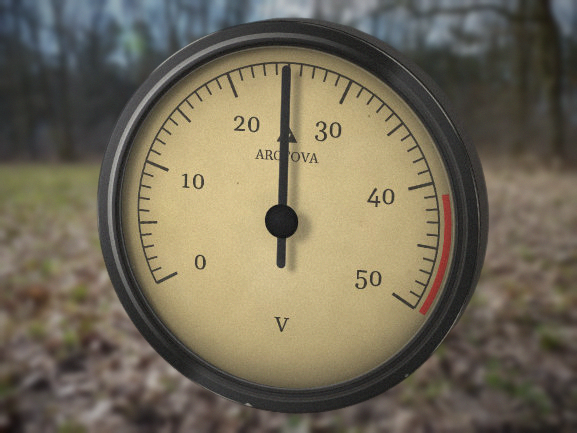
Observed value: 25 V
